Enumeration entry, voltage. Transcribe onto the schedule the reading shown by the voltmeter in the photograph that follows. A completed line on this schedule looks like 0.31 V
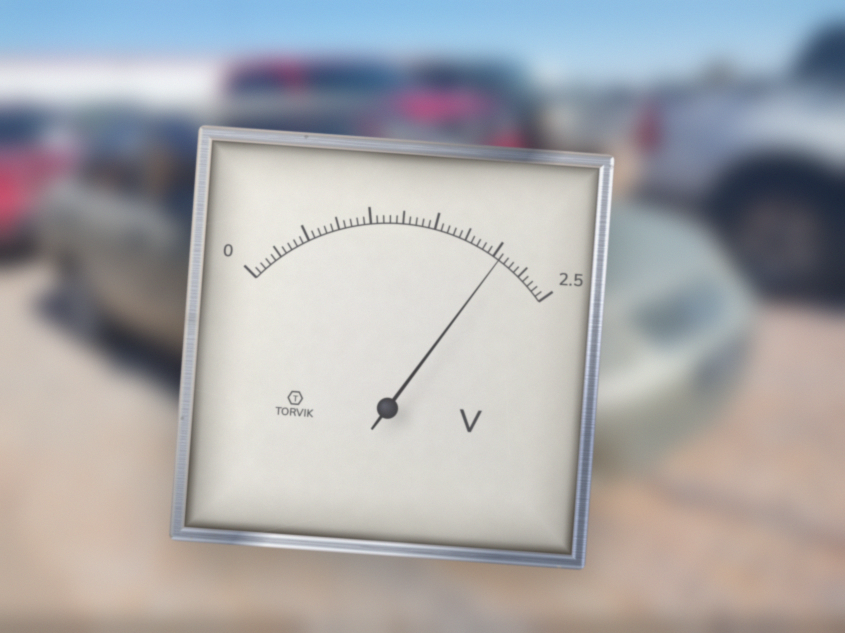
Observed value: 2.05 V
